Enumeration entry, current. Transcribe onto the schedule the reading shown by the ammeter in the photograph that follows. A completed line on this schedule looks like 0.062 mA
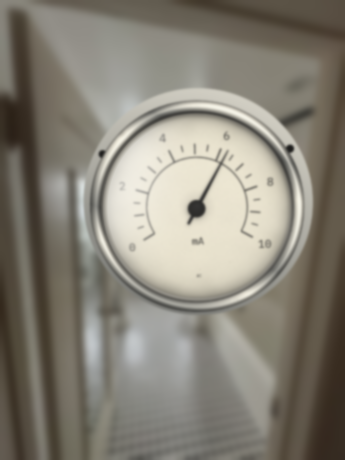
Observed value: 6.25 mA
